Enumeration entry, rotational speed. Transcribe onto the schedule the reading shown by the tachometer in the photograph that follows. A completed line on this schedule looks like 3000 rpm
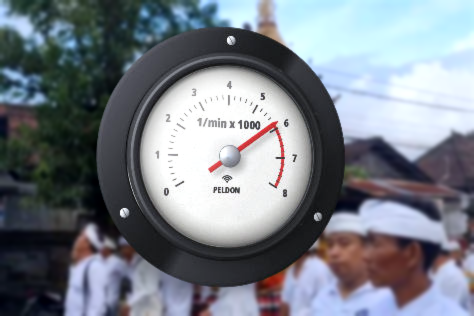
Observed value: 5800 rpm
